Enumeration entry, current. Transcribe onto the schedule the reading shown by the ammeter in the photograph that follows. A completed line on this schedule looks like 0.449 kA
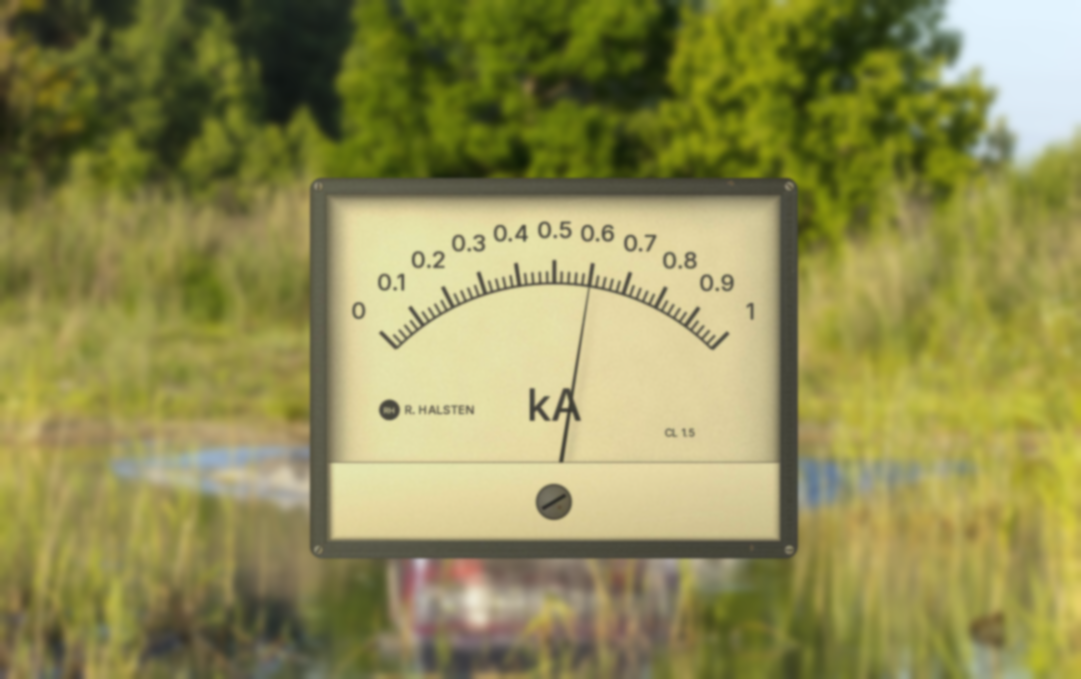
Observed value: 0.6 kA
